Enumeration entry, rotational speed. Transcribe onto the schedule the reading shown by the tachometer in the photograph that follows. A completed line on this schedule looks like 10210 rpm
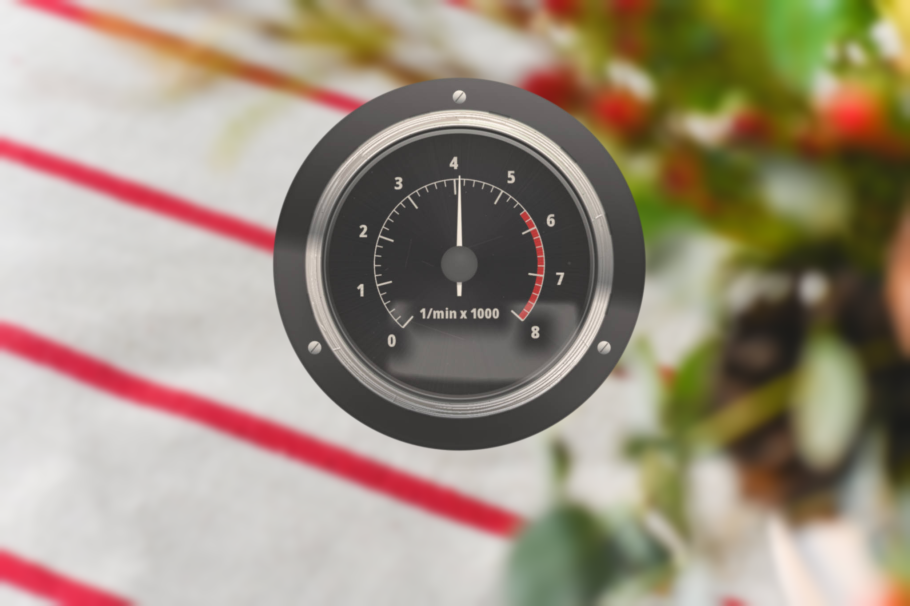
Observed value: 4100 rpm
